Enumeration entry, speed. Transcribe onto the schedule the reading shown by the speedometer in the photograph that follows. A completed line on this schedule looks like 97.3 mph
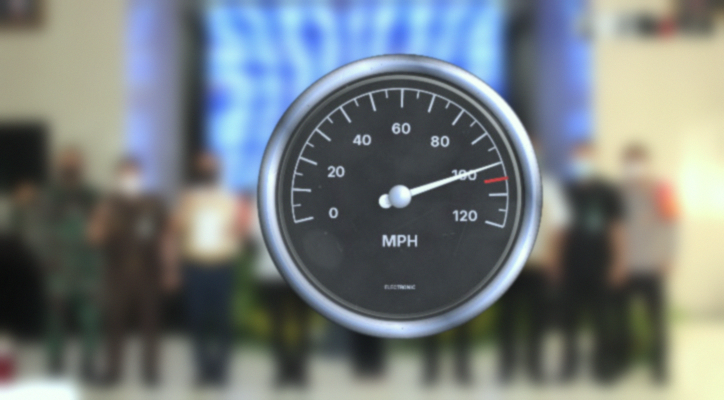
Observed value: 100 mph
